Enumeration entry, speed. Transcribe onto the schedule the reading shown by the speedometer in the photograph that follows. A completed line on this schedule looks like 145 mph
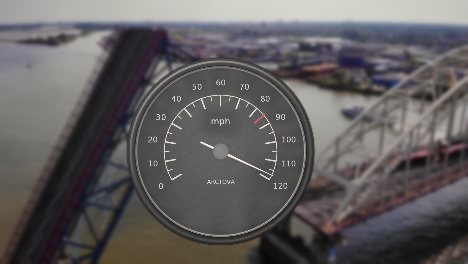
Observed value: 117.5 mph
